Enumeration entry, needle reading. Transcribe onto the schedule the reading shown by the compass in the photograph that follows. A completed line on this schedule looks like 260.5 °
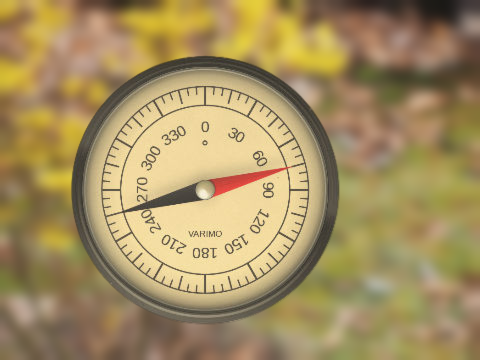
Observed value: 75 °
